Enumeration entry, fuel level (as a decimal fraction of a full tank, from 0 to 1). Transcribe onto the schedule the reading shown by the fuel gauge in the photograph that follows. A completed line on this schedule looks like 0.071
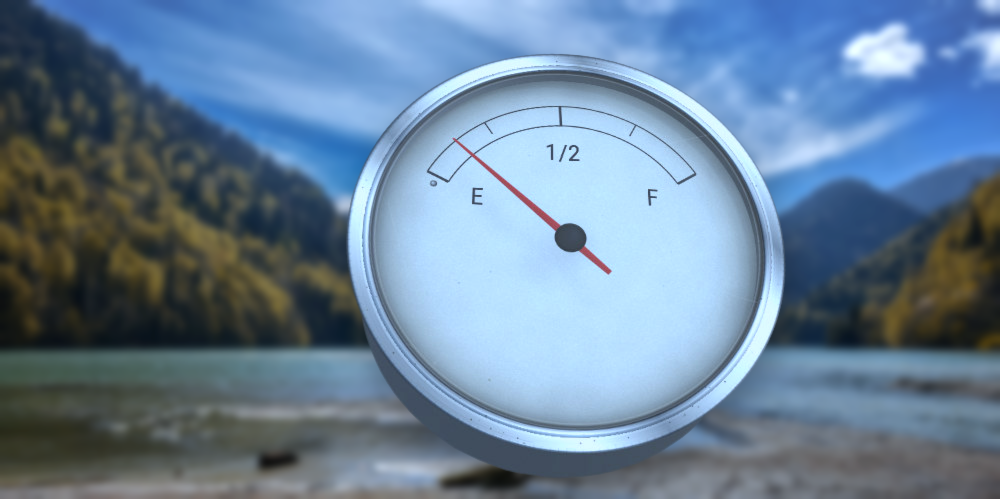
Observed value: 0.125
